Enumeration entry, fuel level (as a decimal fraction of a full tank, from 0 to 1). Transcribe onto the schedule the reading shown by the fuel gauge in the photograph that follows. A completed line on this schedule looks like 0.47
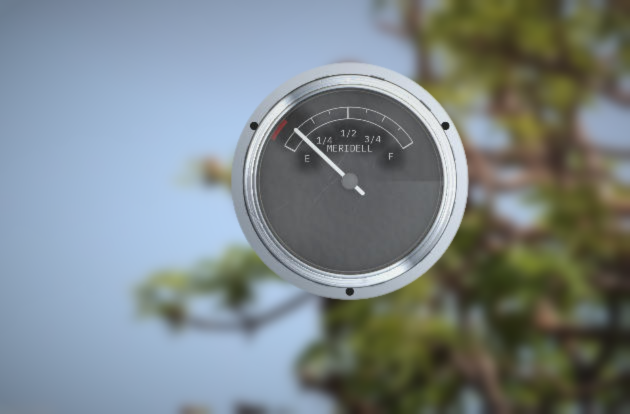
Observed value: 0.125
